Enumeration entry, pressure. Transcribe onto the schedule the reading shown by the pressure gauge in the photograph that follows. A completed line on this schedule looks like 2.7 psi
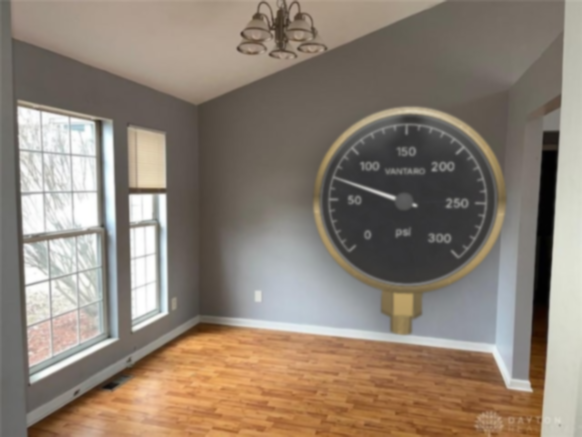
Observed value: 70 psi
